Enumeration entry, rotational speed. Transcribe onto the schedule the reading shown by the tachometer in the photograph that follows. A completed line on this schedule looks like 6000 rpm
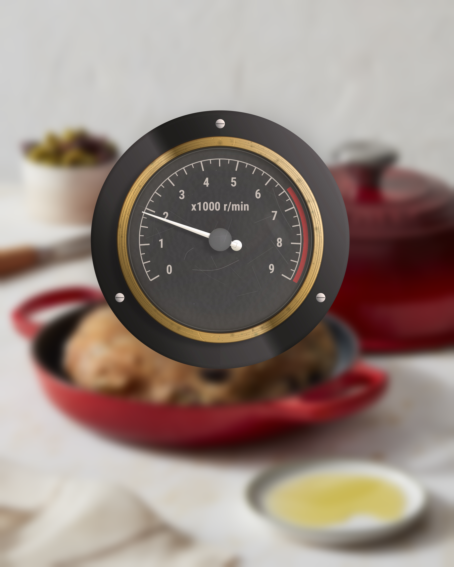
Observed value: 1875 rpm
